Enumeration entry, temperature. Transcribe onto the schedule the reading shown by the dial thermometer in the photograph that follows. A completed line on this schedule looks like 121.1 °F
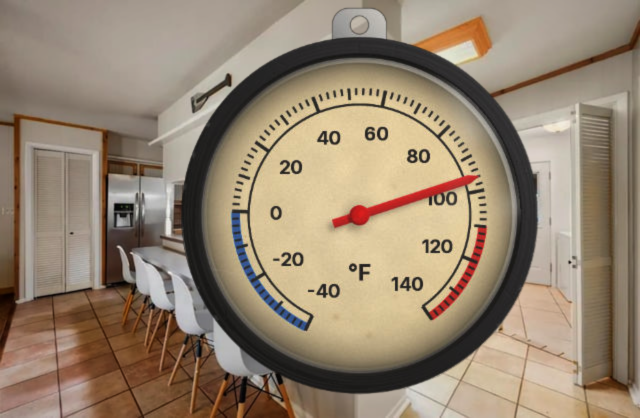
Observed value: 96 °F
